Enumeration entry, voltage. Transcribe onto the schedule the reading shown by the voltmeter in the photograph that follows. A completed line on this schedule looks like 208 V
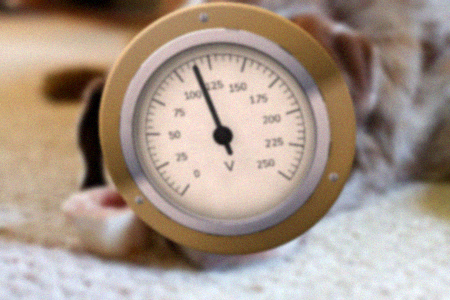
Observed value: 115 V
